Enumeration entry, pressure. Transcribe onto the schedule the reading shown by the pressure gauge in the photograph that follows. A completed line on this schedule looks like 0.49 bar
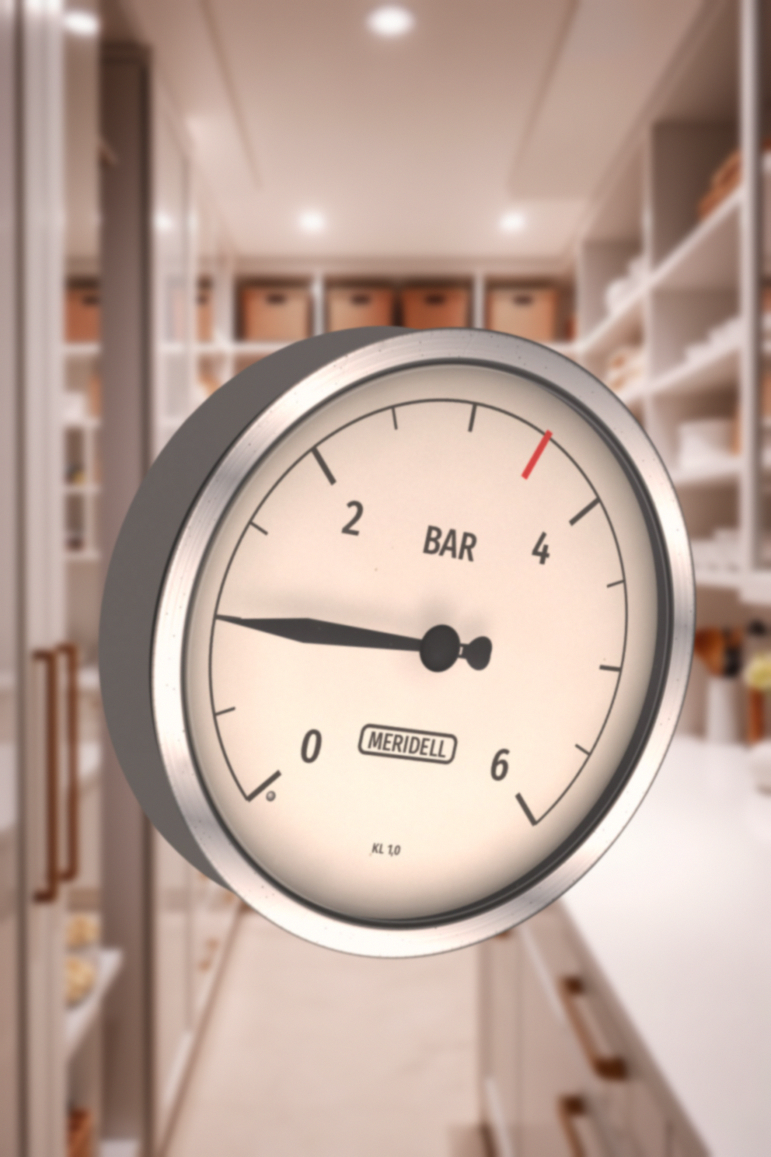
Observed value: 1 bar
